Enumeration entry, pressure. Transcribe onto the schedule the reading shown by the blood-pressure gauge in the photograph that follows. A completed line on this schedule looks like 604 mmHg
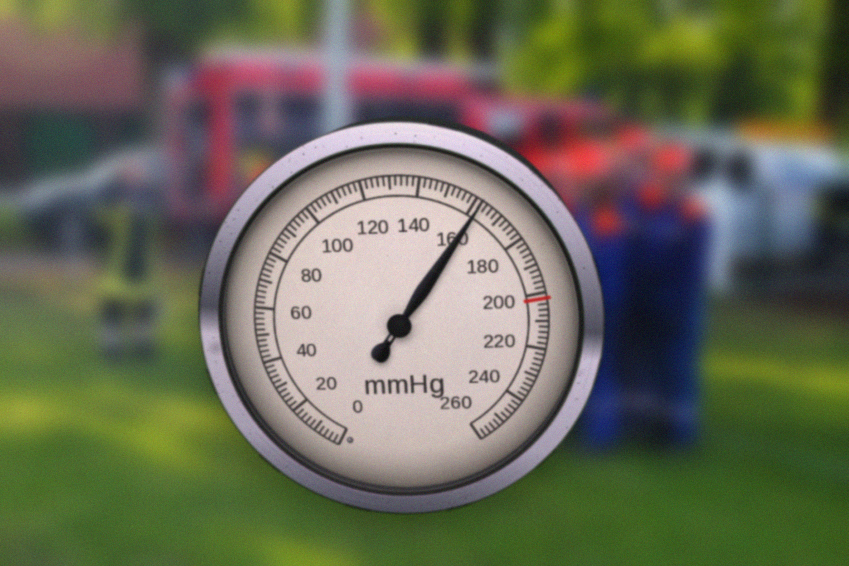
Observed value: 162 mmHg
